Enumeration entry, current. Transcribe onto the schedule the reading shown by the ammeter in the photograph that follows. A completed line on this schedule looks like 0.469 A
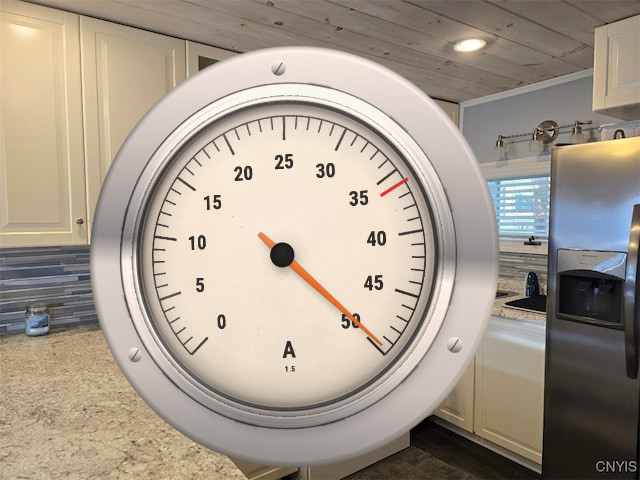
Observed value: 49.5 A
